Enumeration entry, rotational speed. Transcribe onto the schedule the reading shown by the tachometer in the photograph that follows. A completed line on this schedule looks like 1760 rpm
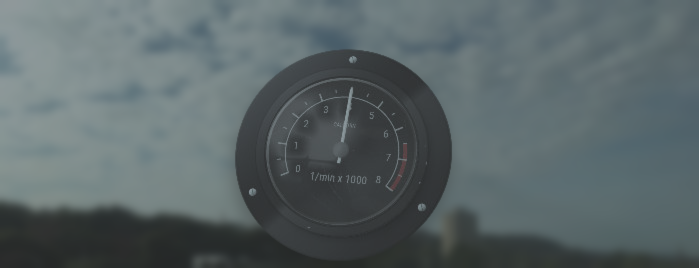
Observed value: 4000 rpm
